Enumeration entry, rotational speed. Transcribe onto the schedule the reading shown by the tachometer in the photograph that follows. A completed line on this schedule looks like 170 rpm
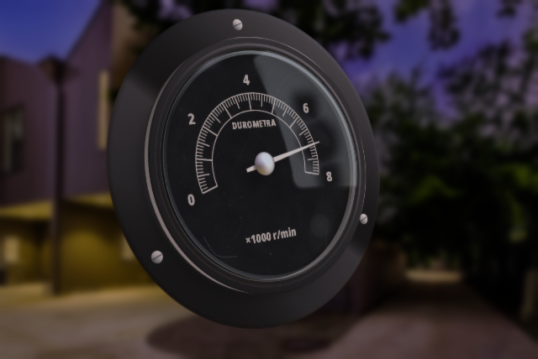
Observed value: 7000 rpm
